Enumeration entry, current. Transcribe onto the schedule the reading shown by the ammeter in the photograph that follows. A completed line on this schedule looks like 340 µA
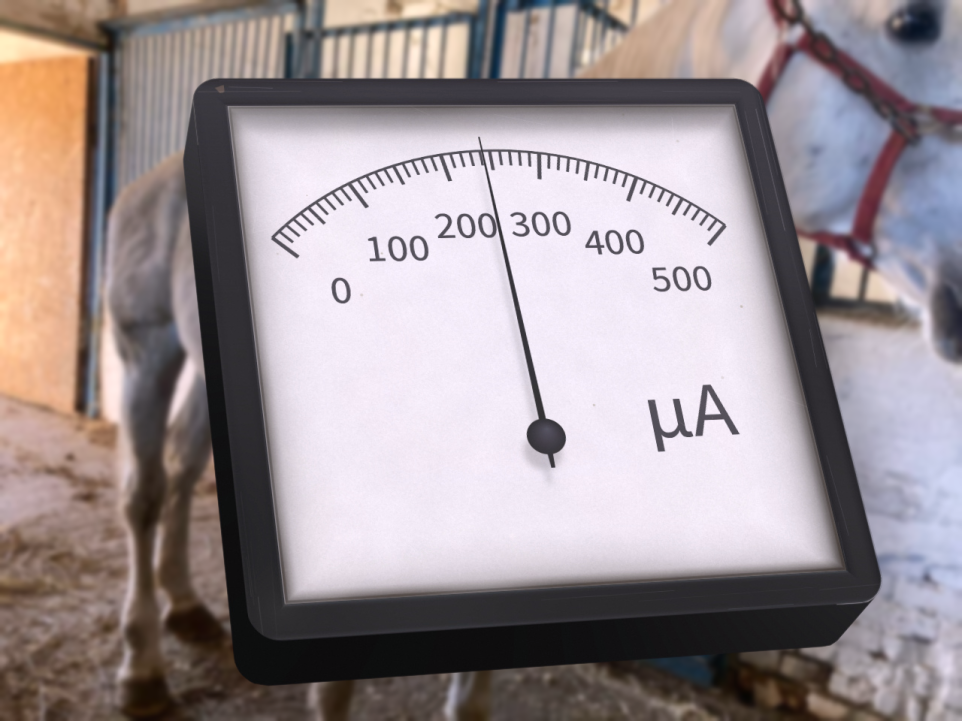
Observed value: 240 µA
